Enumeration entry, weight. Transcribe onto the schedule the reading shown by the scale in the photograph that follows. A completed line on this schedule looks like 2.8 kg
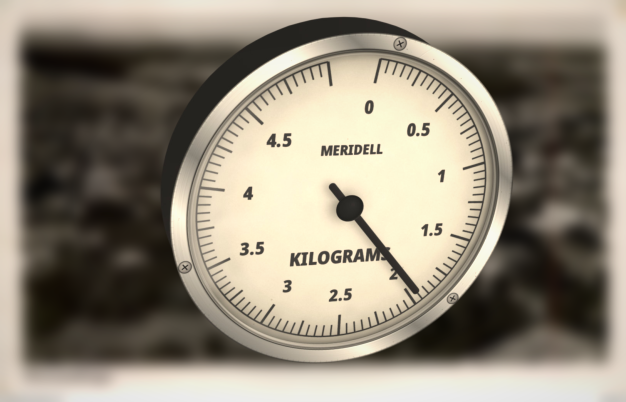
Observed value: 1.95 kg
